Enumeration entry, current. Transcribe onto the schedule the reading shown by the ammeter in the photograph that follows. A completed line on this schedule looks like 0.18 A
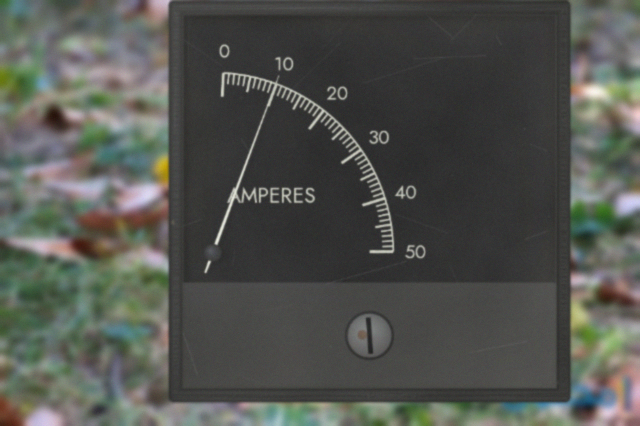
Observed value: 10 A
